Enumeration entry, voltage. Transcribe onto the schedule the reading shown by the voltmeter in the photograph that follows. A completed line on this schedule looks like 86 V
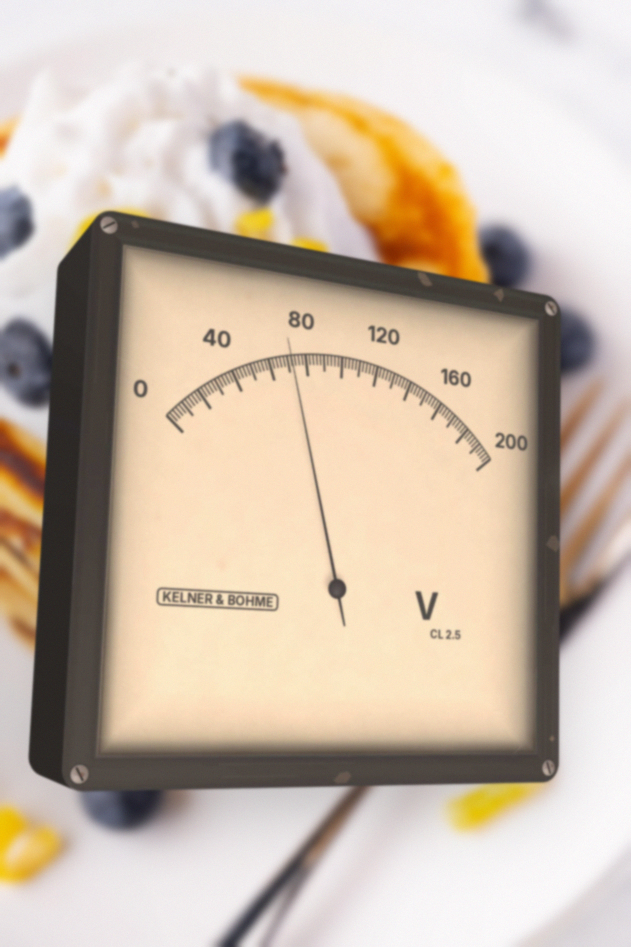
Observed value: 70 V
